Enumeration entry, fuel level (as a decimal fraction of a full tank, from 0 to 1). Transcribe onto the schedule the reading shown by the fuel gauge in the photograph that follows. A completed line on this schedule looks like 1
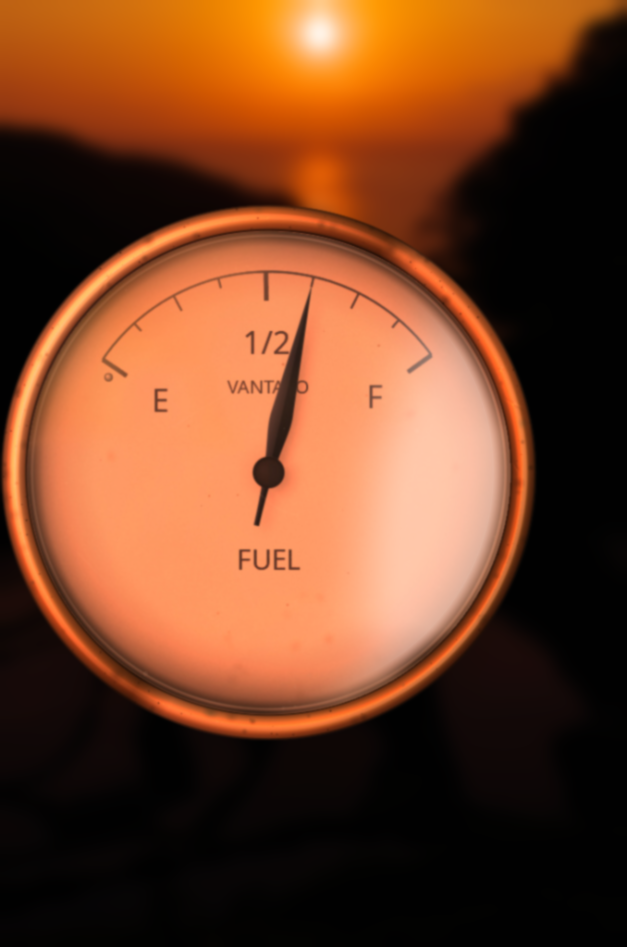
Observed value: 0.625
